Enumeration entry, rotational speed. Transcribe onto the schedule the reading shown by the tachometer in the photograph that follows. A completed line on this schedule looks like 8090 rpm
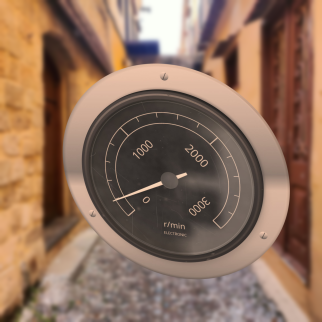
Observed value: 200 rpm
